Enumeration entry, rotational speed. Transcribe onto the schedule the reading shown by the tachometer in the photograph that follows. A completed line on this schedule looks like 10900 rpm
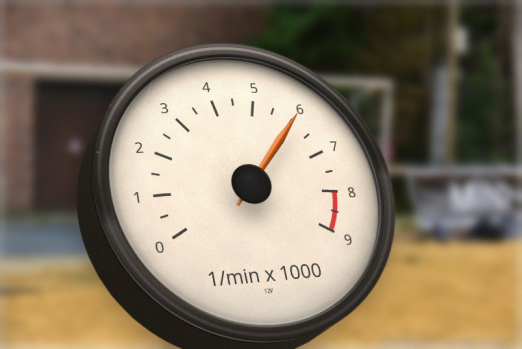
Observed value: 6000 rpm
